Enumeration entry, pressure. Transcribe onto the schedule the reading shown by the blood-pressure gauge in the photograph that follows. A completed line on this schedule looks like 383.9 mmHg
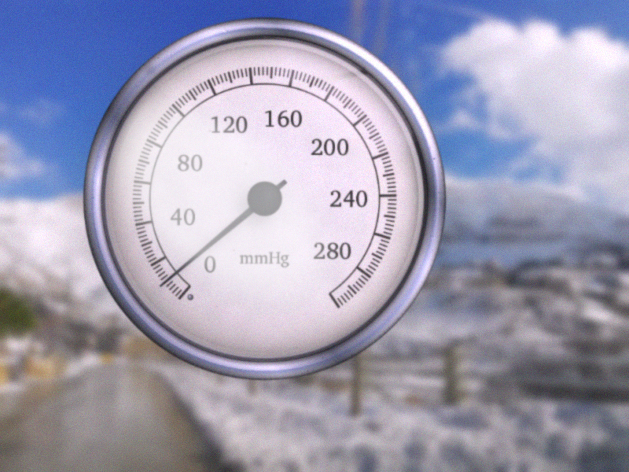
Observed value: 10 mmHg
